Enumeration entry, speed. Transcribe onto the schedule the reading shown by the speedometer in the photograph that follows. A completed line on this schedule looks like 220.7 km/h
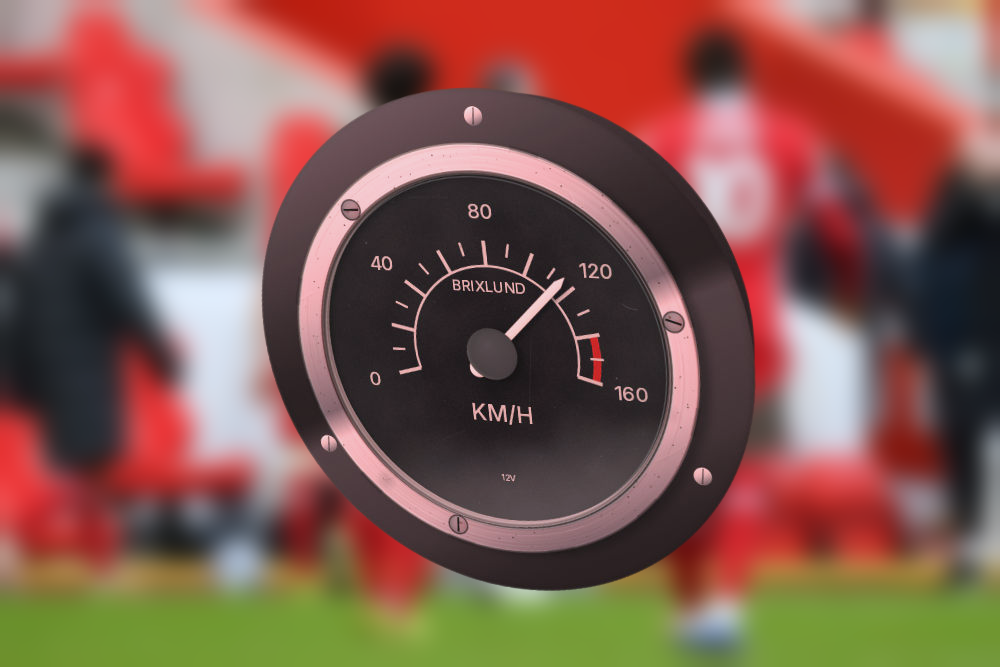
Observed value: 115 km/h
